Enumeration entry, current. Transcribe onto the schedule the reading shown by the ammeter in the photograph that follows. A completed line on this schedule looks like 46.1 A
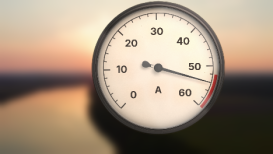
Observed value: 54 A
